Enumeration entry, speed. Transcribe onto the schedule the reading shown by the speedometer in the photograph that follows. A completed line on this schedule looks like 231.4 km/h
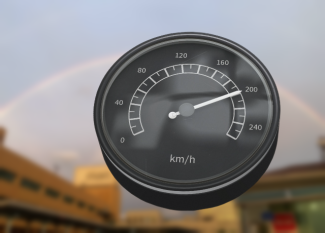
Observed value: 200 km/h
